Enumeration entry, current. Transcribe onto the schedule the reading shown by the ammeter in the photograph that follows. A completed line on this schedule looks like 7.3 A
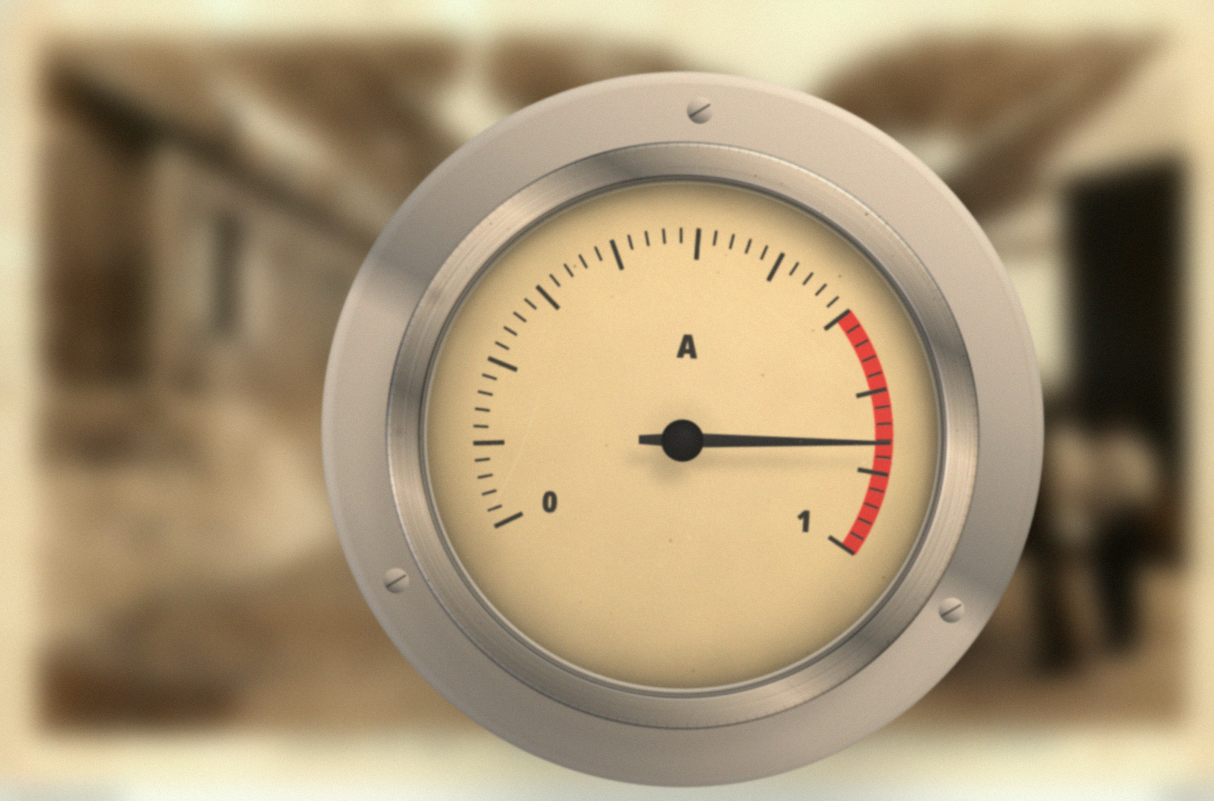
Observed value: 0.86 A
